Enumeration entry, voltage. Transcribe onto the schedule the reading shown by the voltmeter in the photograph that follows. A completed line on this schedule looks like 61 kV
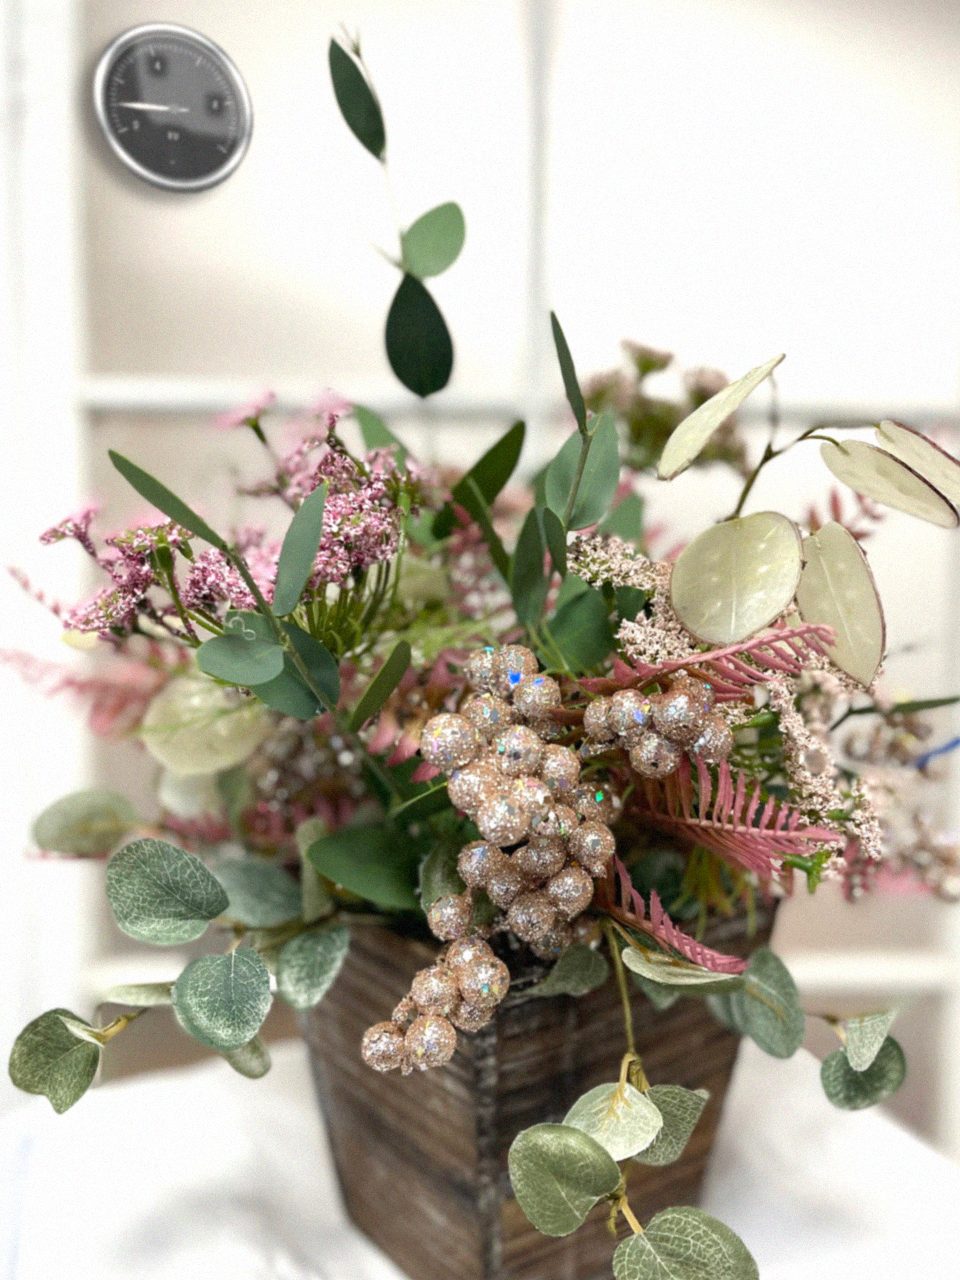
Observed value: 1 kV
